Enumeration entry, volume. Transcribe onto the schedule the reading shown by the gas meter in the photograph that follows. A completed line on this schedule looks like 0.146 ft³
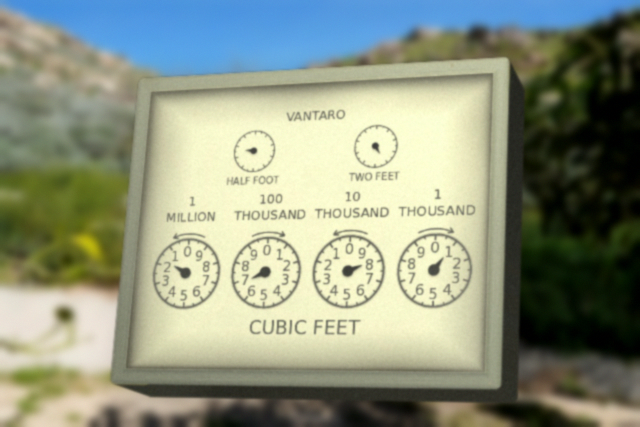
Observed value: 168100 ft³
